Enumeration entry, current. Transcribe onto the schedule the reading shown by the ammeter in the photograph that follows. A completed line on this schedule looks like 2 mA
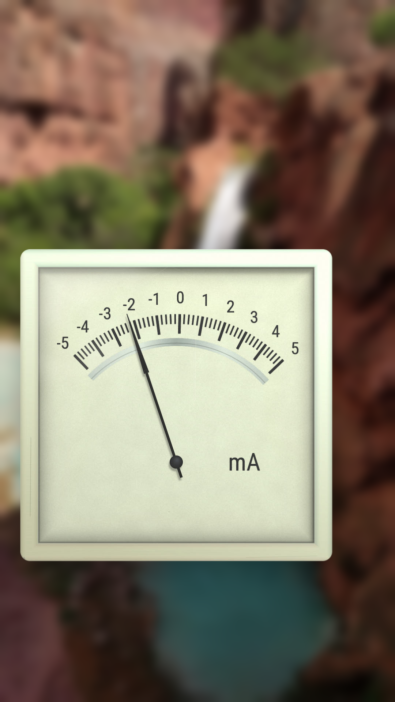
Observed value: -2.2 mA
